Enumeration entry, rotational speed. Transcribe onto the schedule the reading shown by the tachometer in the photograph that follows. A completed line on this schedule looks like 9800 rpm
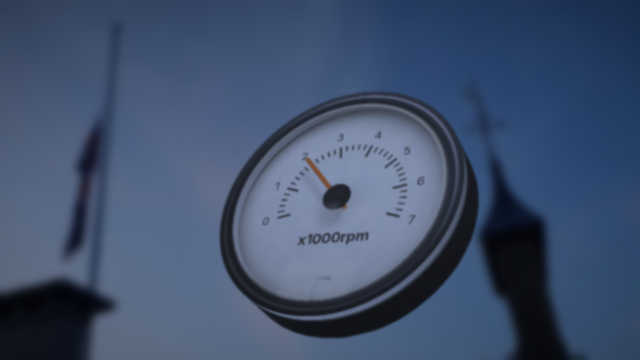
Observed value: 2000 rpm
